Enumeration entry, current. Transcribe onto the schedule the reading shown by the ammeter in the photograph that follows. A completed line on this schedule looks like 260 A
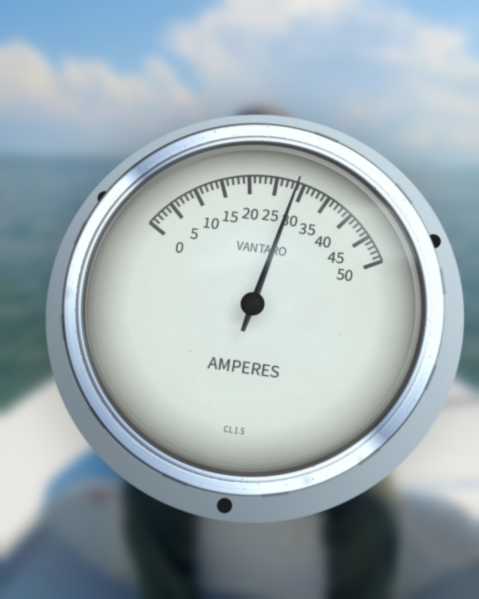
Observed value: 29 A
